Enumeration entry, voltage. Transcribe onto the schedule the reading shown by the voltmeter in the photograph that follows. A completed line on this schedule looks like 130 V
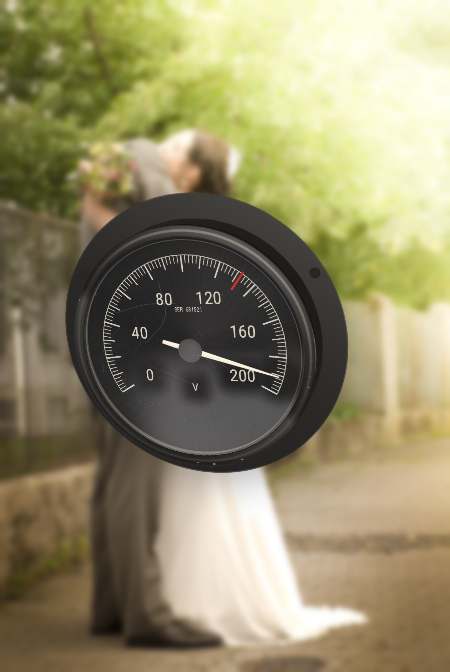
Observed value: 190 V
